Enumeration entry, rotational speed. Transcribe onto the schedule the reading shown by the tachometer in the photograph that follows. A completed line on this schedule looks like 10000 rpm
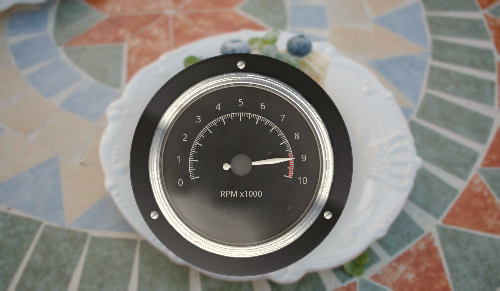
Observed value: 9000 rpm
